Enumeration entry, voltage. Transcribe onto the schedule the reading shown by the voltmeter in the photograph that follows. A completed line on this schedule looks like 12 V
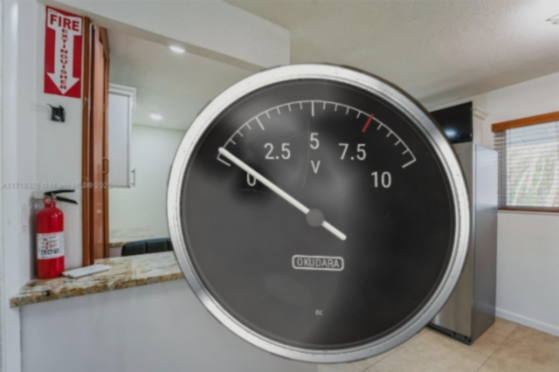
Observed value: 0.5 V
